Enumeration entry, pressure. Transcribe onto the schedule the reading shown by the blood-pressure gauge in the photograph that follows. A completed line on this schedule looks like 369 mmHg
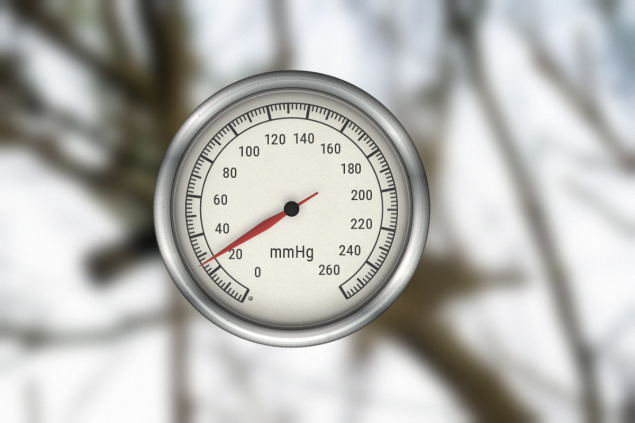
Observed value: 26 mmHg
